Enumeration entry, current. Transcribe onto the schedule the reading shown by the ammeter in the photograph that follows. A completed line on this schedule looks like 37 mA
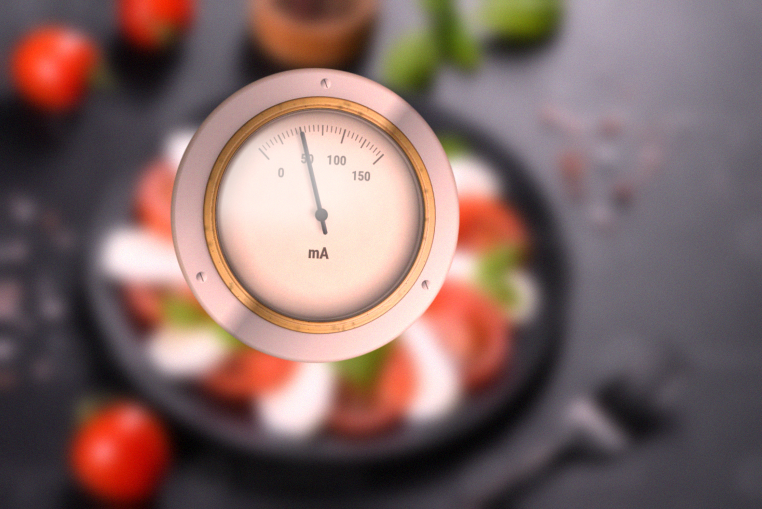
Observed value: 50 mA
